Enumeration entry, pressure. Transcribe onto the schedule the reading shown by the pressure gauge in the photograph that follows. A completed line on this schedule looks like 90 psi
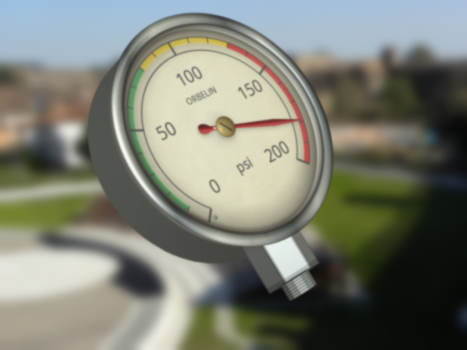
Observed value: 180 psi
